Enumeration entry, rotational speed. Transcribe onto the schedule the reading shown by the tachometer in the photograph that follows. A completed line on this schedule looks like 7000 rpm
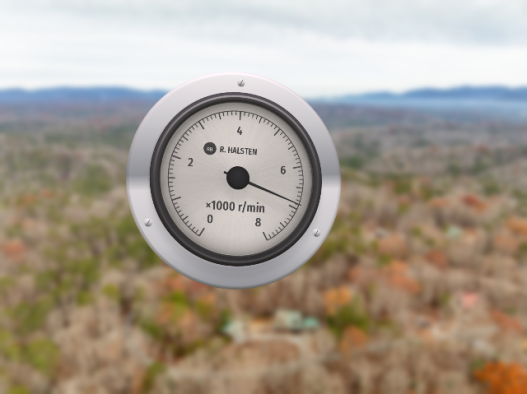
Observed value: 6900 rpm
